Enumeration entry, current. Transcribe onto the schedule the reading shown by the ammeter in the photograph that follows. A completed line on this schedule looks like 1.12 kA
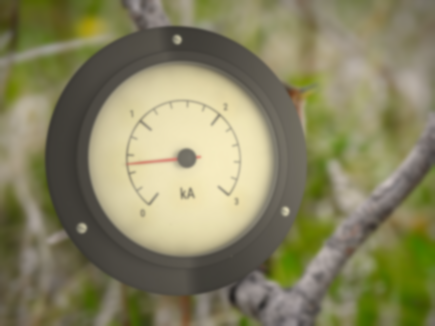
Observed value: 0.5 kA
